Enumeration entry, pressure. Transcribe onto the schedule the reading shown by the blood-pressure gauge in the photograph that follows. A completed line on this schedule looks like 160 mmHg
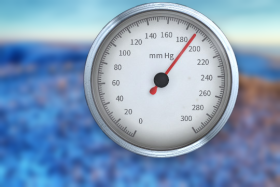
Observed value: 190 mmHg
